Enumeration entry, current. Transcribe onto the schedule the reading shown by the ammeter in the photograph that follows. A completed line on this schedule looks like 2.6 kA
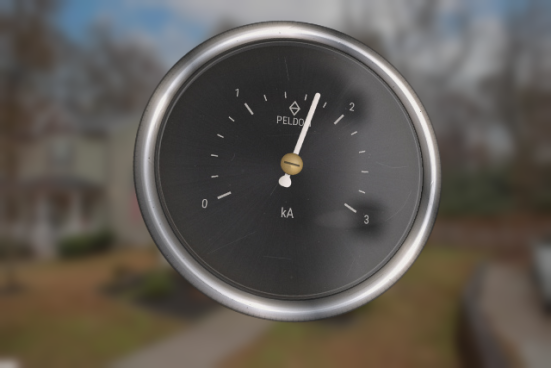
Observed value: 1.7 kA
